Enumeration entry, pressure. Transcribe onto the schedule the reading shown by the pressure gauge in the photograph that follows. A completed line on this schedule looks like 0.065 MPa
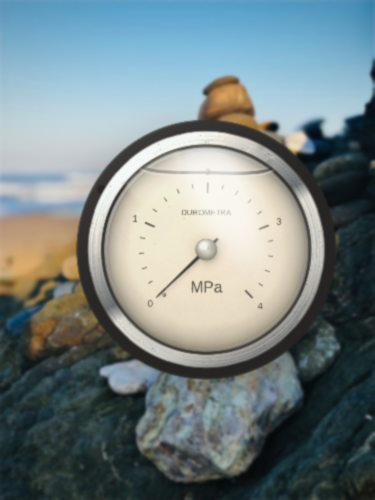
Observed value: 0 MPa
